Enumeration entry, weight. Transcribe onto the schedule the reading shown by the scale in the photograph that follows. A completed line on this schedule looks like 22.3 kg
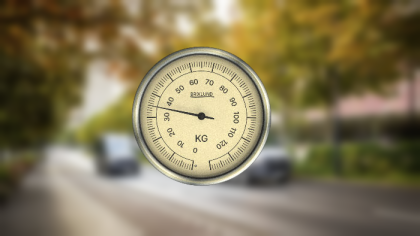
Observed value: 35 kg
